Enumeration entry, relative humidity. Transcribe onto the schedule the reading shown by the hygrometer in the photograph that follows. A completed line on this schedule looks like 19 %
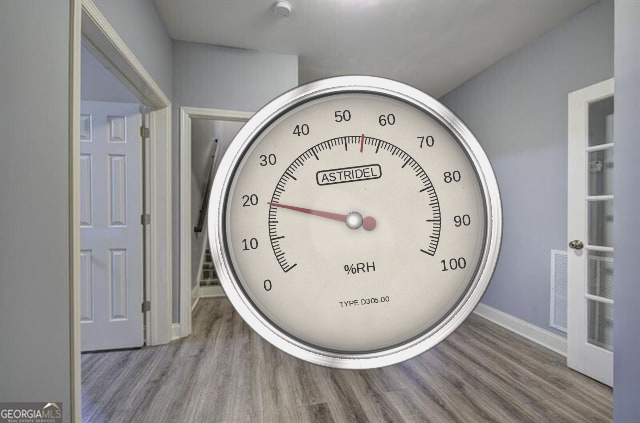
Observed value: 20 %
